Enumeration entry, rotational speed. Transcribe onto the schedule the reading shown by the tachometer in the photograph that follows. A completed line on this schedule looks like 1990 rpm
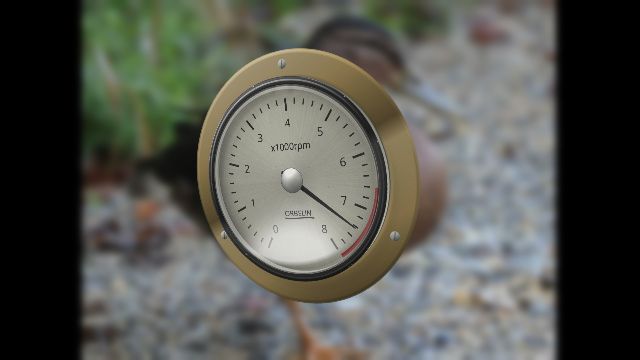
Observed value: 7400 rpm
